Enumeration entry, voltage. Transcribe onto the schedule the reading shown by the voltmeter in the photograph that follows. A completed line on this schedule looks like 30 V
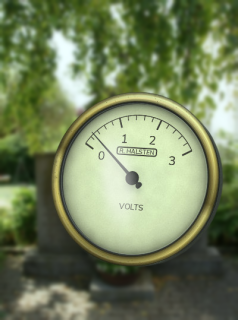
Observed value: 0.3 V
